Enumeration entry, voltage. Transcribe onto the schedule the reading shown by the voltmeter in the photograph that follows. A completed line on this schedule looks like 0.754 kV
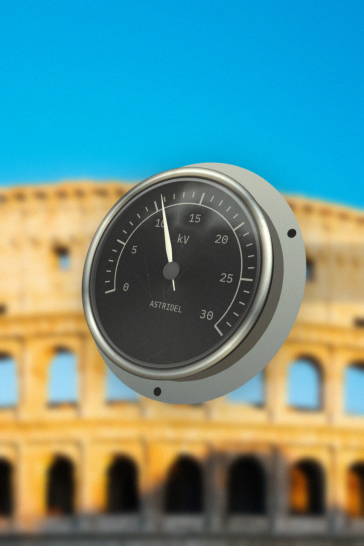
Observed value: 11 kV
